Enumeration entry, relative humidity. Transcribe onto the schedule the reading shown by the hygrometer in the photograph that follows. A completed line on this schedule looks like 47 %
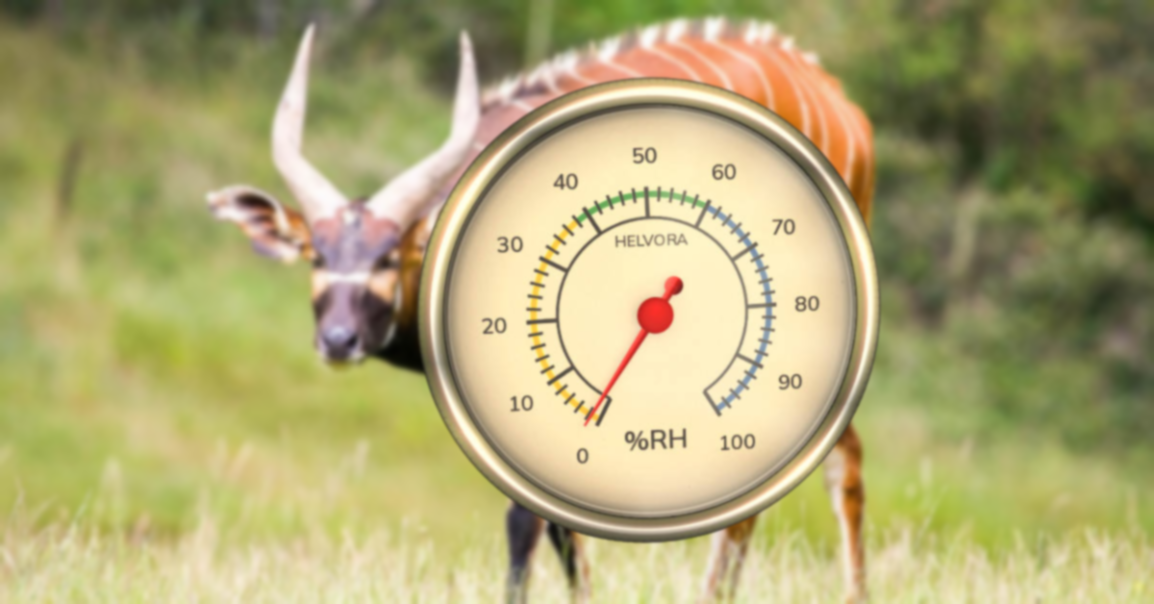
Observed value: 2 %
